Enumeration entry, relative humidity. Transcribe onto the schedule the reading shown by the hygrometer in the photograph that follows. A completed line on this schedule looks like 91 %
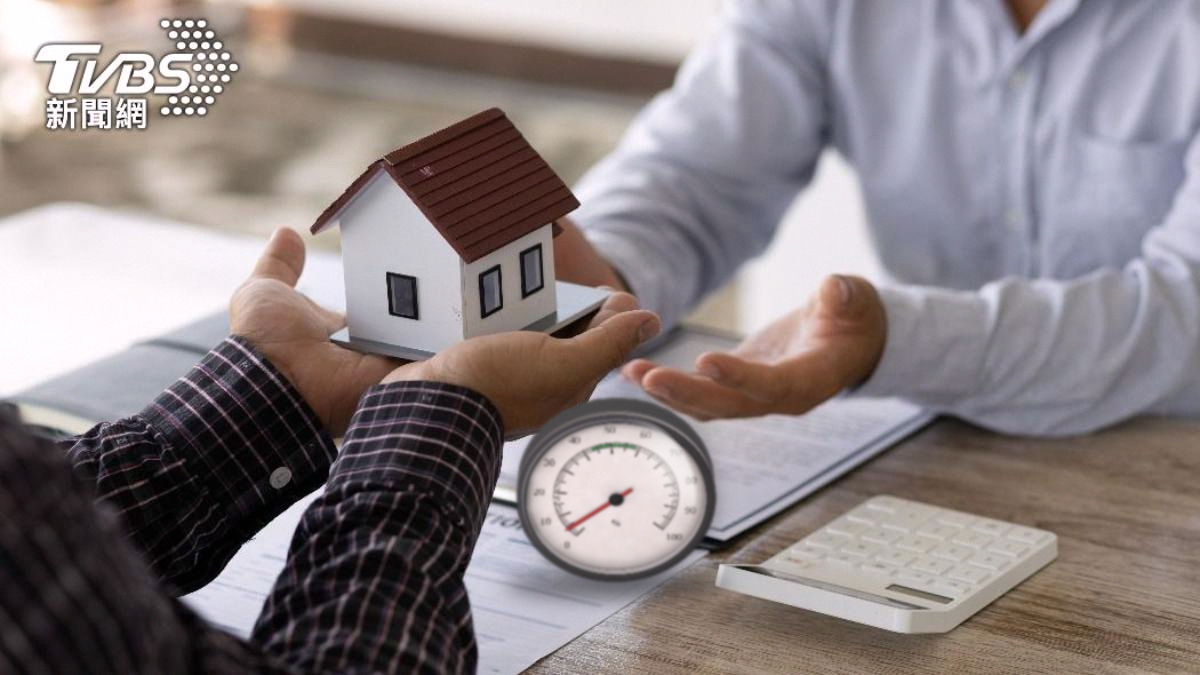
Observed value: 5 %
